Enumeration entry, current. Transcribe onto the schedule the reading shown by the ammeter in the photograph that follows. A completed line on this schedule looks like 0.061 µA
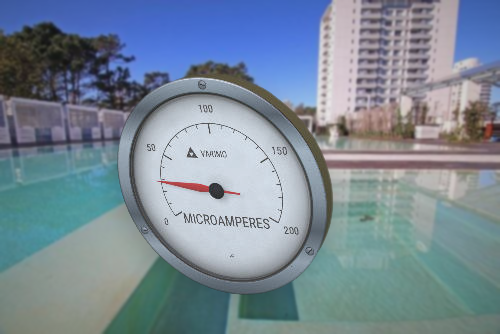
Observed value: 30 µA
